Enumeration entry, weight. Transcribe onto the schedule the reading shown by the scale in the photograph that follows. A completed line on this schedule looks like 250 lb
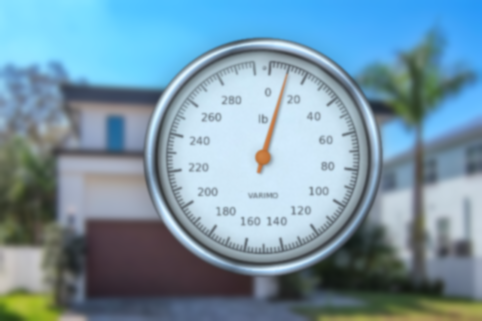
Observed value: 10 lb
